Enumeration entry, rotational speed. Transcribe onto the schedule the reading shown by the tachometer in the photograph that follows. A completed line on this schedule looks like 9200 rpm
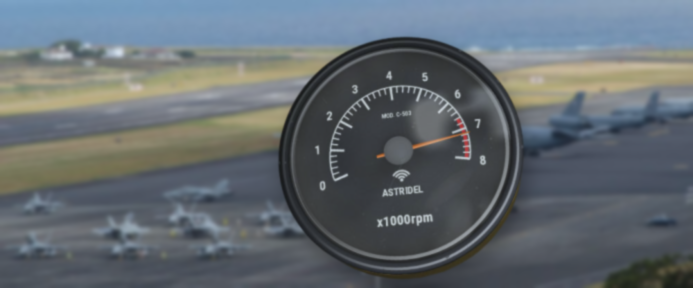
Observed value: 7200 rpm
